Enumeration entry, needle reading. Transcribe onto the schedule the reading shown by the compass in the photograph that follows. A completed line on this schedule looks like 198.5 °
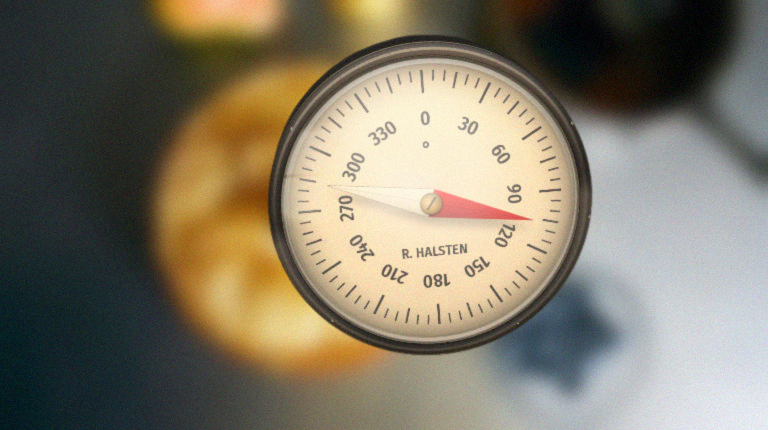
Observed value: 105 °
